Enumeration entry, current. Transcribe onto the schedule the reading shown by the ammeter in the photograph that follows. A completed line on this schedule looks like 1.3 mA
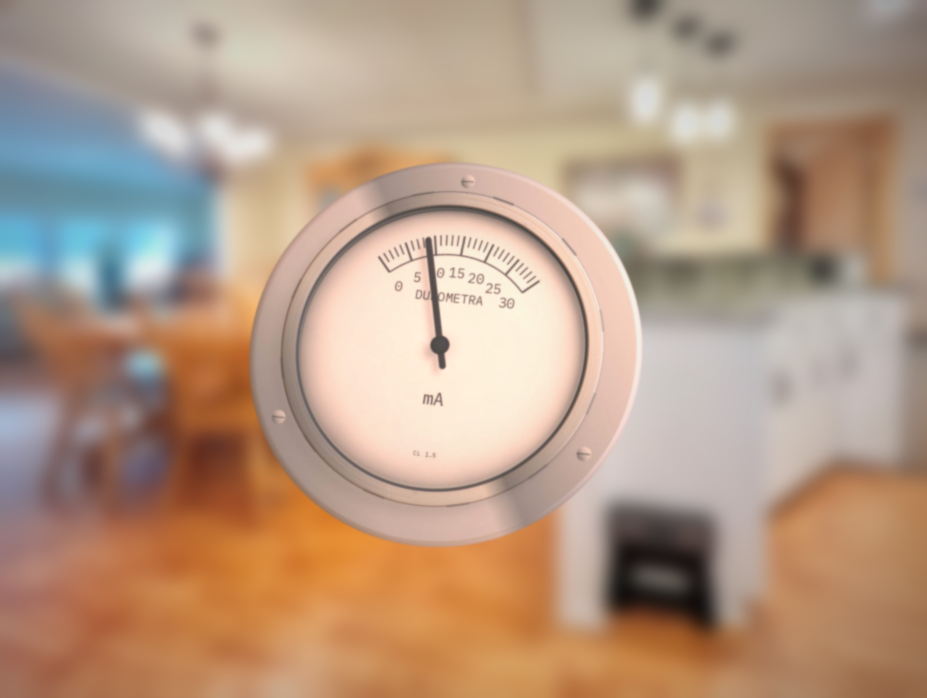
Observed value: 9 mA
